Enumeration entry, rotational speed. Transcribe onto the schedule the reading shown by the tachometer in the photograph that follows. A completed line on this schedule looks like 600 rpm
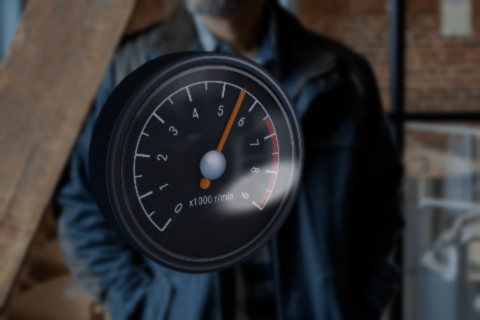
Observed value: 5500 rpm
